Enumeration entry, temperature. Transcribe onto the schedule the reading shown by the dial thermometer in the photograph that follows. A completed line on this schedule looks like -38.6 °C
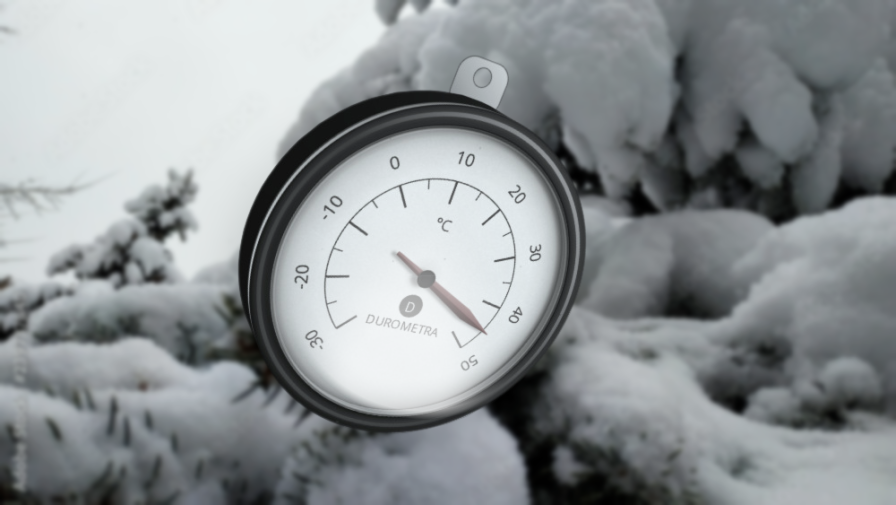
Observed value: 45 °C
